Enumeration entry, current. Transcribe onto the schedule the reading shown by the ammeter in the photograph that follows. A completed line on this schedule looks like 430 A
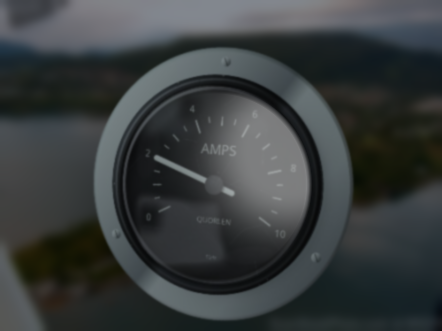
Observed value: 2 A
